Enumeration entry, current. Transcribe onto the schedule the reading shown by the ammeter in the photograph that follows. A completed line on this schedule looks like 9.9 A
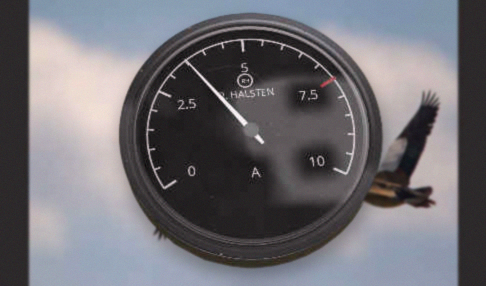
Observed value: 3.5 A
